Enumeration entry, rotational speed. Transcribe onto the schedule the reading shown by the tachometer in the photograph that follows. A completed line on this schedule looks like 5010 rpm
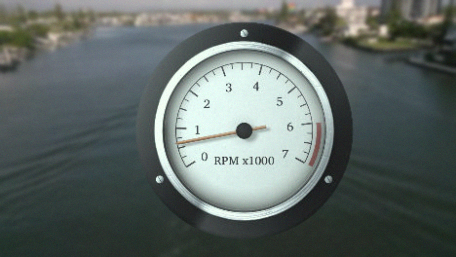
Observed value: 625 rpm
